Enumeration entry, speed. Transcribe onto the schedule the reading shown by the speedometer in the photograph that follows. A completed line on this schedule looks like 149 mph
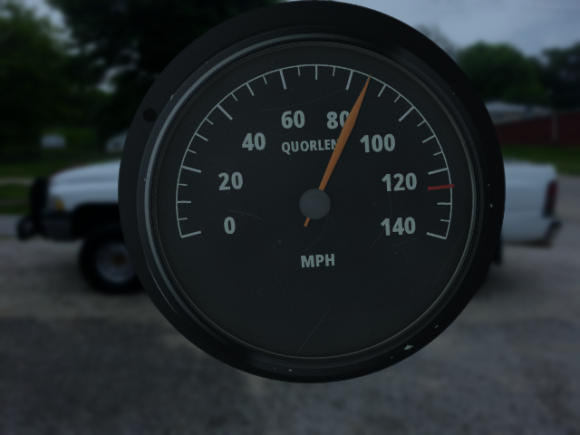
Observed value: 85 mph
